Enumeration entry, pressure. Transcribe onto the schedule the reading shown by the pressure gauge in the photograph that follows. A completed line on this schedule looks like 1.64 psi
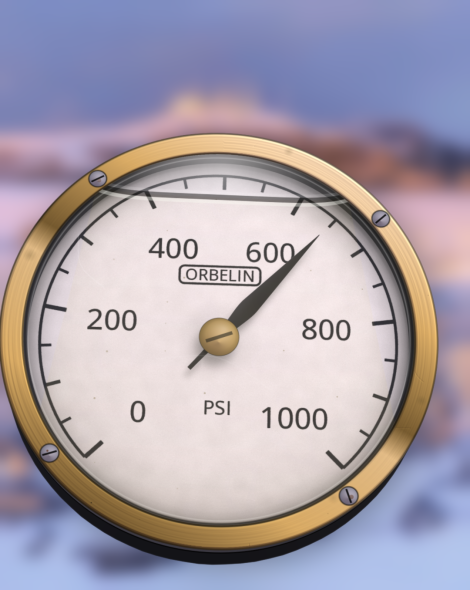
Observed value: 650 psi
